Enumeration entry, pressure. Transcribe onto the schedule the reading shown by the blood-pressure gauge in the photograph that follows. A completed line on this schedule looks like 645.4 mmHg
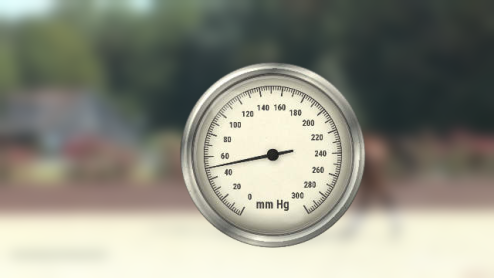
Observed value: 50 mmHg
